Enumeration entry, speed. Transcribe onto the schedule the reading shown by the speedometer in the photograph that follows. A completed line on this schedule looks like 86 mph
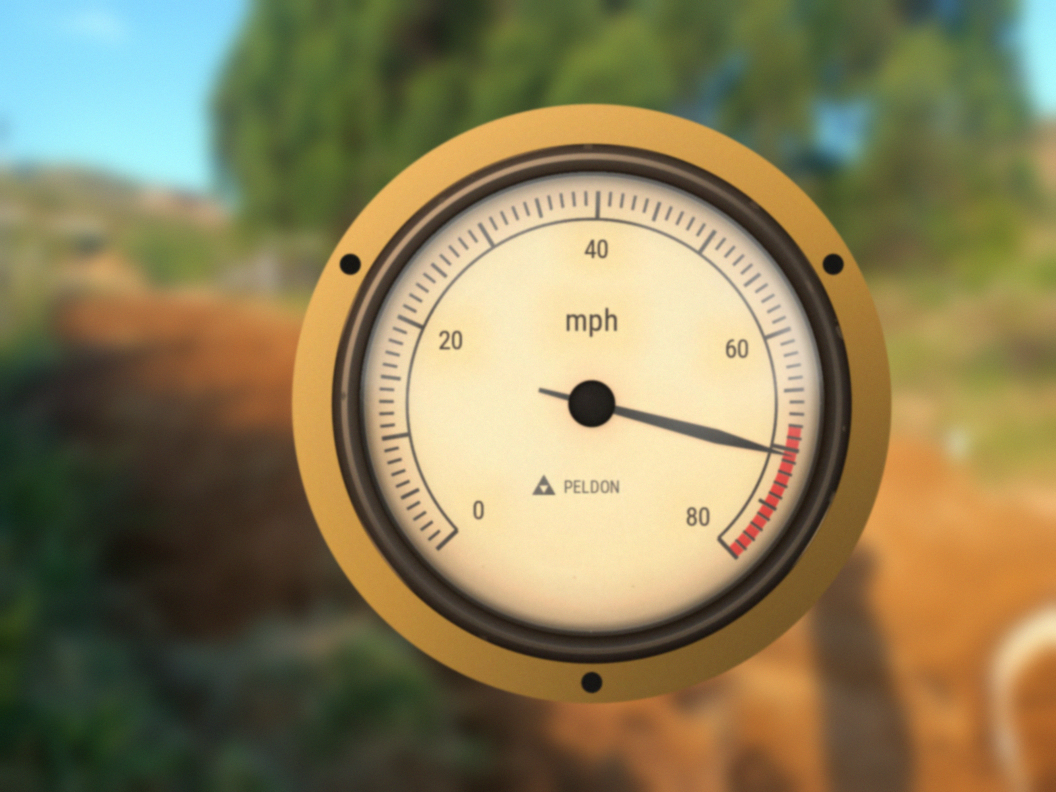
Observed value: 70.5 mph
